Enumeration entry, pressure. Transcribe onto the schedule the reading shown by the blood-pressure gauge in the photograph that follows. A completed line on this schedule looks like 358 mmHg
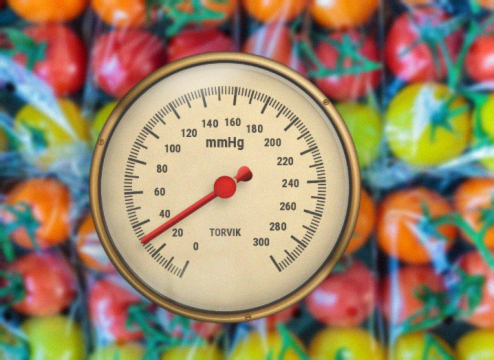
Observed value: 30 mmHg
